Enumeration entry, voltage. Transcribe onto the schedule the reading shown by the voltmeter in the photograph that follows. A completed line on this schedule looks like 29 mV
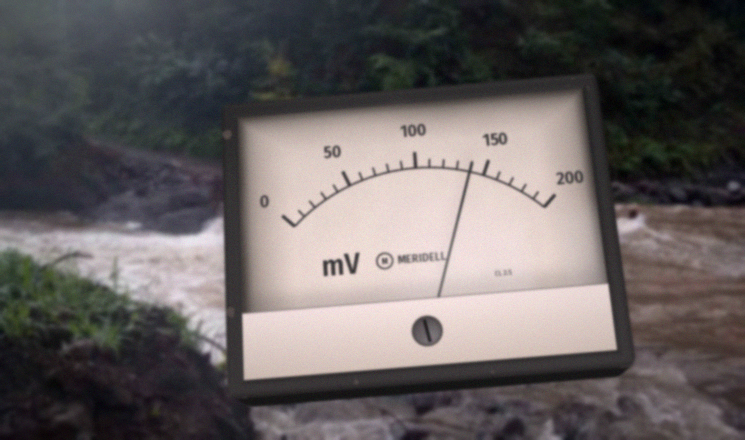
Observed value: 140 mV
